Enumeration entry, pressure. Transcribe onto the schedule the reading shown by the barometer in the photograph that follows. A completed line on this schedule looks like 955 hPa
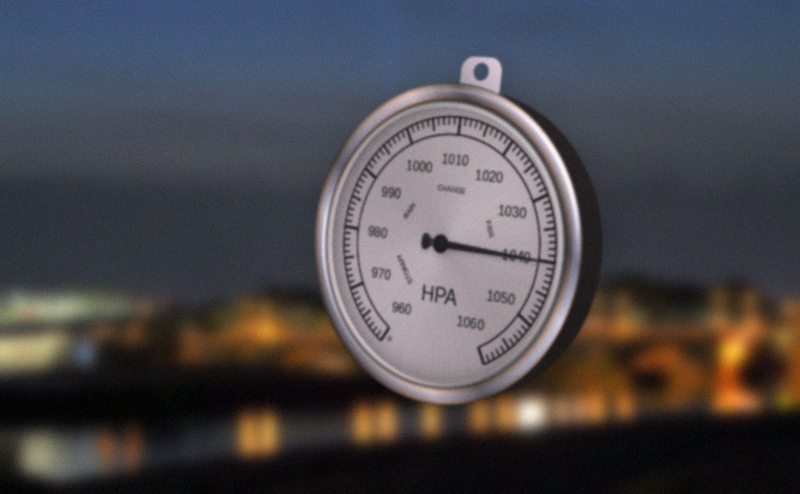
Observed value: 1040 hPa
